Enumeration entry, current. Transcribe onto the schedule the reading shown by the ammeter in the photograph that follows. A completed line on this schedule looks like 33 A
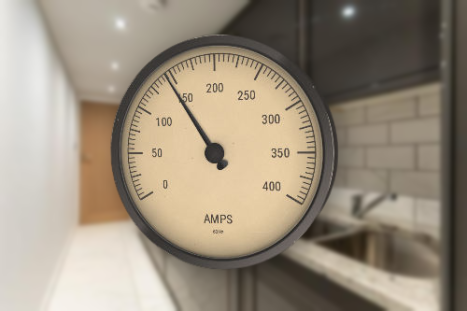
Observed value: 145 A
